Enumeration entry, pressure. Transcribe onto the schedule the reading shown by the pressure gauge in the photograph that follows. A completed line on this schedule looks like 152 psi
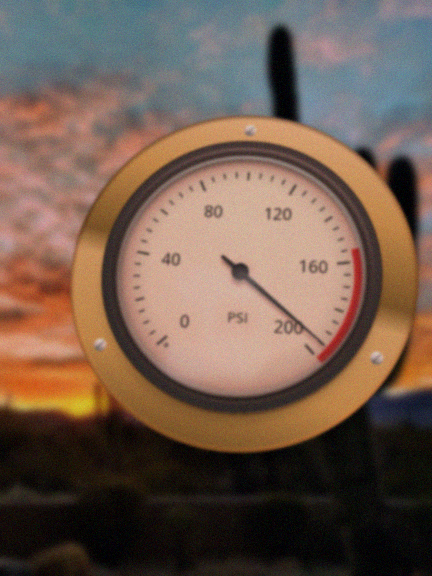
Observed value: 195 psi
